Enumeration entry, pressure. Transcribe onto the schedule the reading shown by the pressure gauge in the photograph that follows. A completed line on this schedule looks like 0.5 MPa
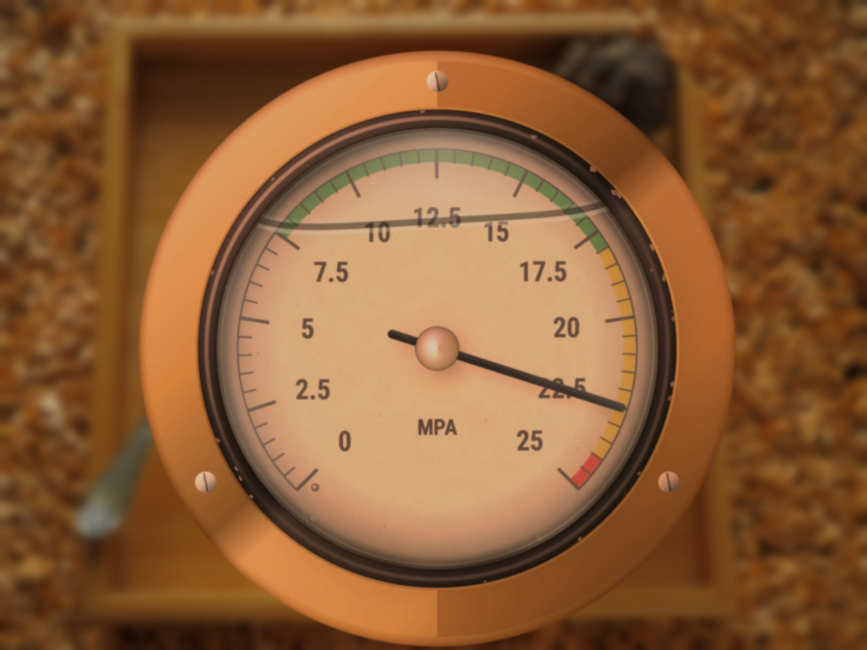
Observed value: 22.5 MPa
